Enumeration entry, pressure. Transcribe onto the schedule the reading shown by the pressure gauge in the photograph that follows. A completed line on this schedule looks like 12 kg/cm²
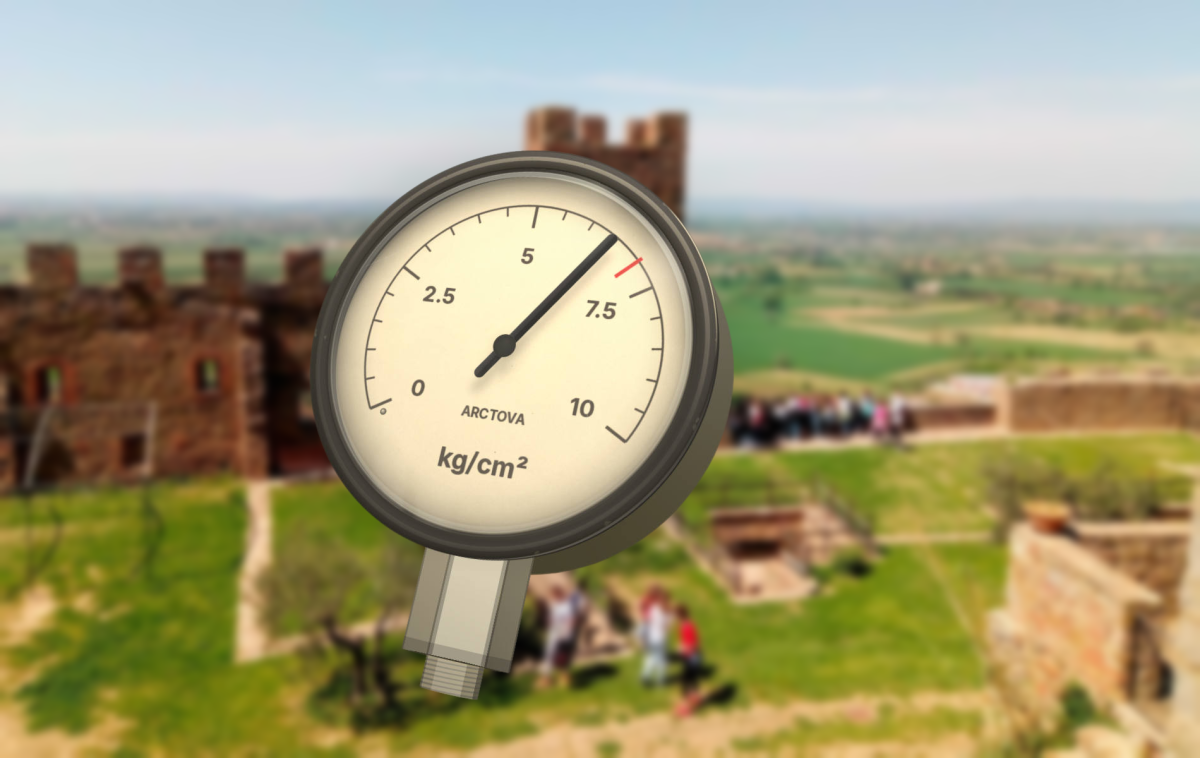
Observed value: 6.5 kg/cm²
